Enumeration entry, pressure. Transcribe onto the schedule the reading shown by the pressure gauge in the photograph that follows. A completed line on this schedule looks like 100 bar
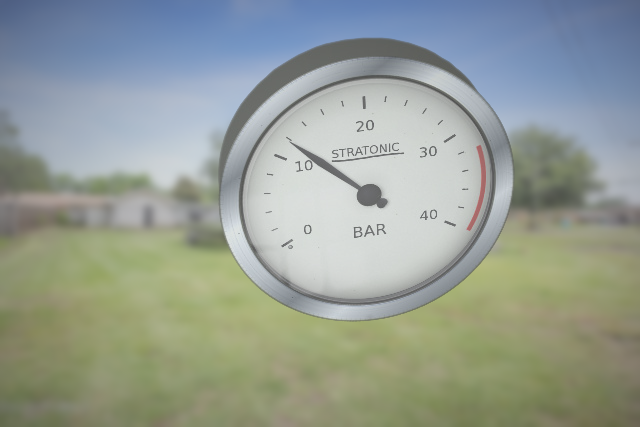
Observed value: 12 bar
